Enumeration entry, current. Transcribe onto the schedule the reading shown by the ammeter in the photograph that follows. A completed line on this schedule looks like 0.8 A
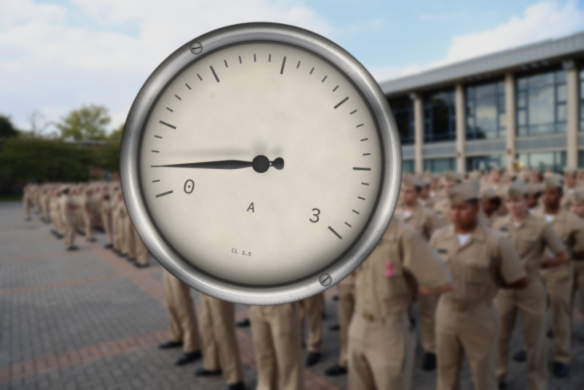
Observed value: 0.2 A
